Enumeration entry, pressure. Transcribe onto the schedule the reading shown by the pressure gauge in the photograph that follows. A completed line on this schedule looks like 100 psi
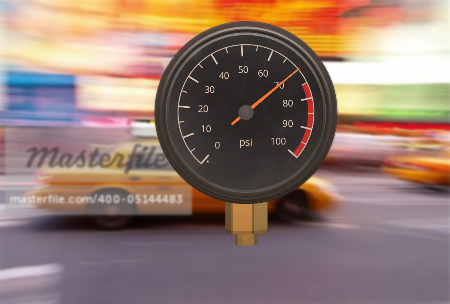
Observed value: 70 psi
